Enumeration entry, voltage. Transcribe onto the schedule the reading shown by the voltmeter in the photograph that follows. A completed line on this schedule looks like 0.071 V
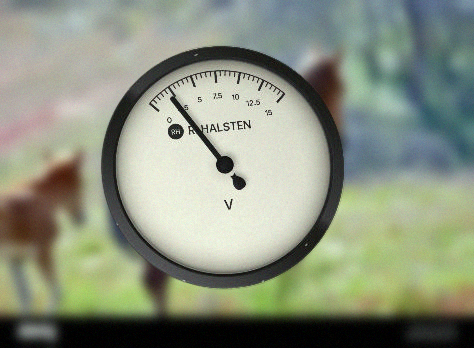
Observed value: 2 V
